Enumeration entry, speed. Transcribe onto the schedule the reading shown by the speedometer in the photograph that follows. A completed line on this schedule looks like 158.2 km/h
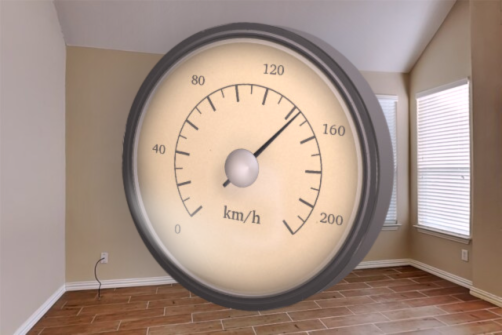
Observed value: 145 km/h
